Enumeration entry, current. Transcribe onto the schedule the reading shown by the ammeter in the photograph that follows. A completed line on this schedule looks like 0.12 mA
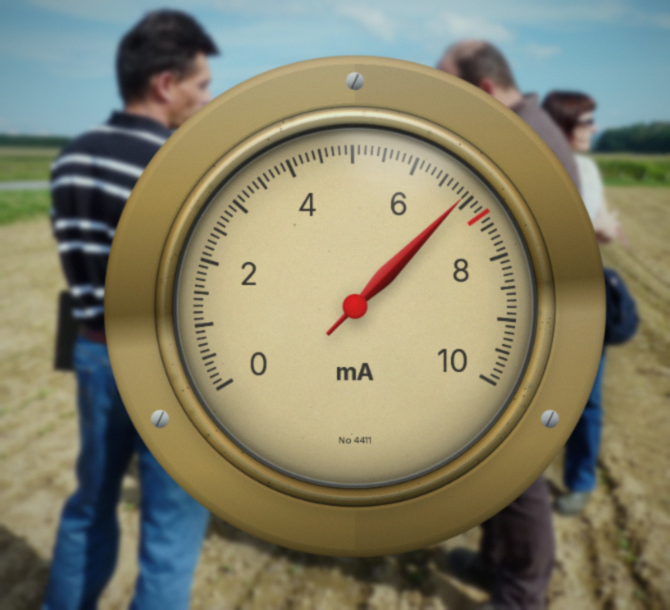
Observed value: 6.9 mA
